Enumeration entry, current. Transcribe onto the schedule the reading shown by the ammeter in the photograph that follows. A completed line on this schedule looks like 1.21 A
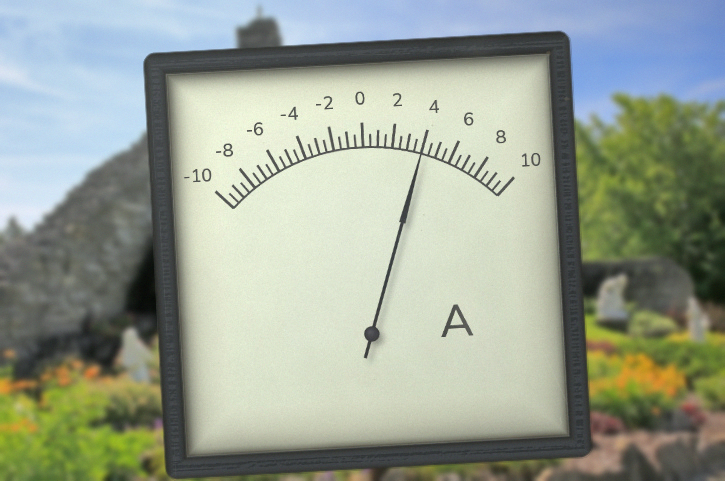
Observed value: 4 A
